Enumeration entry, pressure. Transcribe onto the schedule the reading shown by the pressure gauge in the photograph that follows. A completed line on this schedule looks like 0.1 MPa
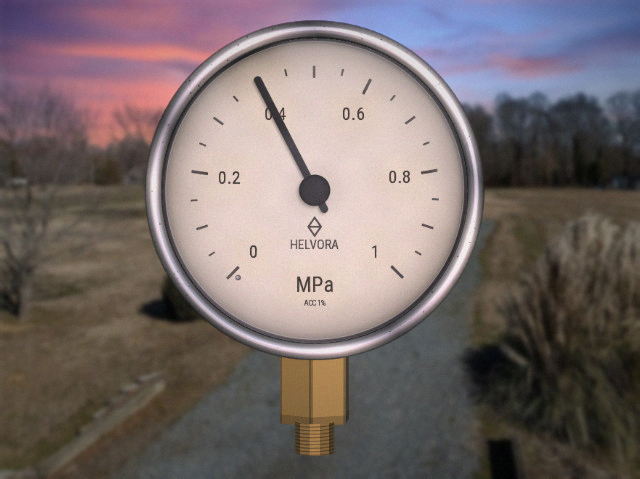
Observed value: 0.4 MPa
